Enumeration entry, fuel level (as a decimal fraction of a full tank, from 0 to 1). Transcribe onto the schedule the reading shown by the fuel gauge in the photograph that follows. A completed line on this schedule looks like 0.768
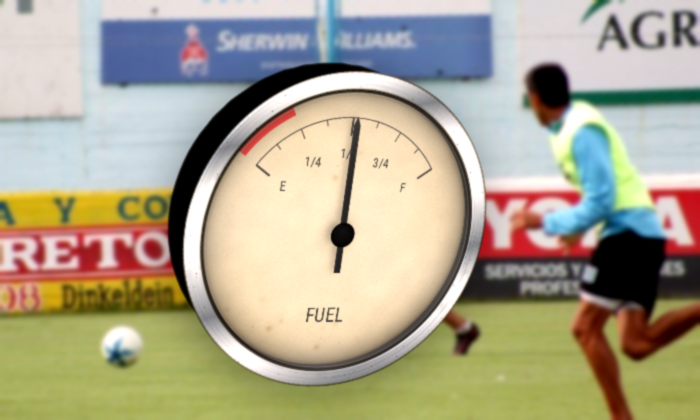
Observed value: 0.5
